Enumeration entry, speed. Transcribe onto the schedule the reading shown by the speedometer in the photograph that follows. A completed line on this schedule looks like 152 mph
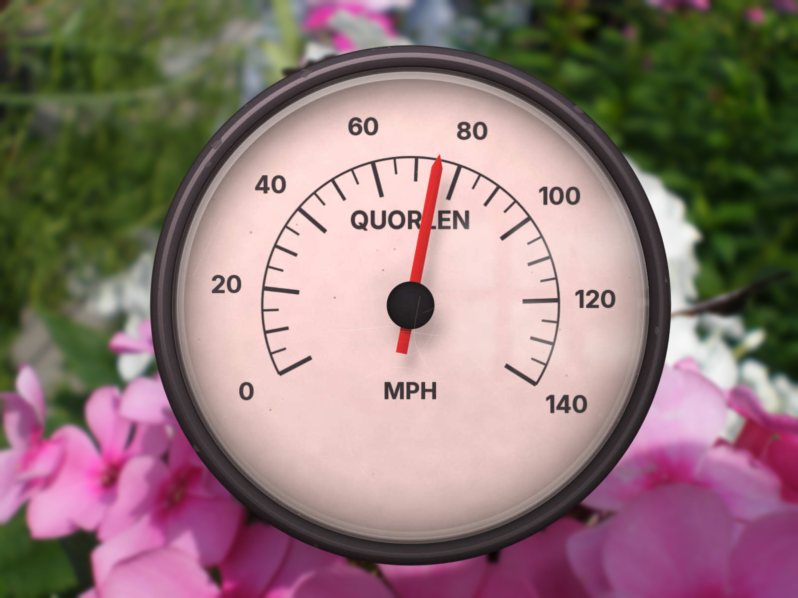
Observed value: 75 mph
